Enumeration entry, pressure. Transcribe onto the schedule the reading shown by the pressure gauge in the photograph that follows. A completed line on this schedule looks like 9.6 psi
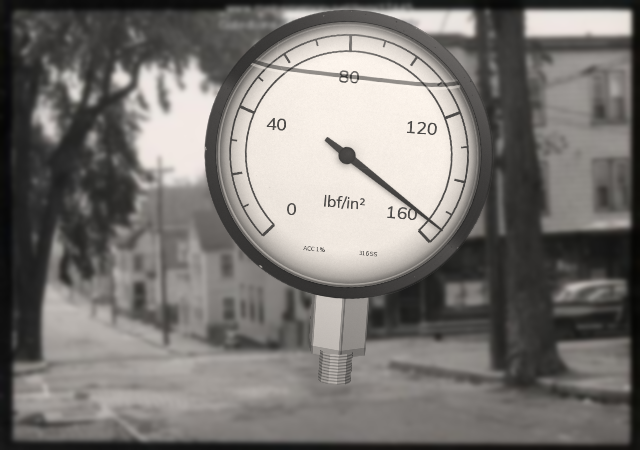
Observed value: 155 psi
